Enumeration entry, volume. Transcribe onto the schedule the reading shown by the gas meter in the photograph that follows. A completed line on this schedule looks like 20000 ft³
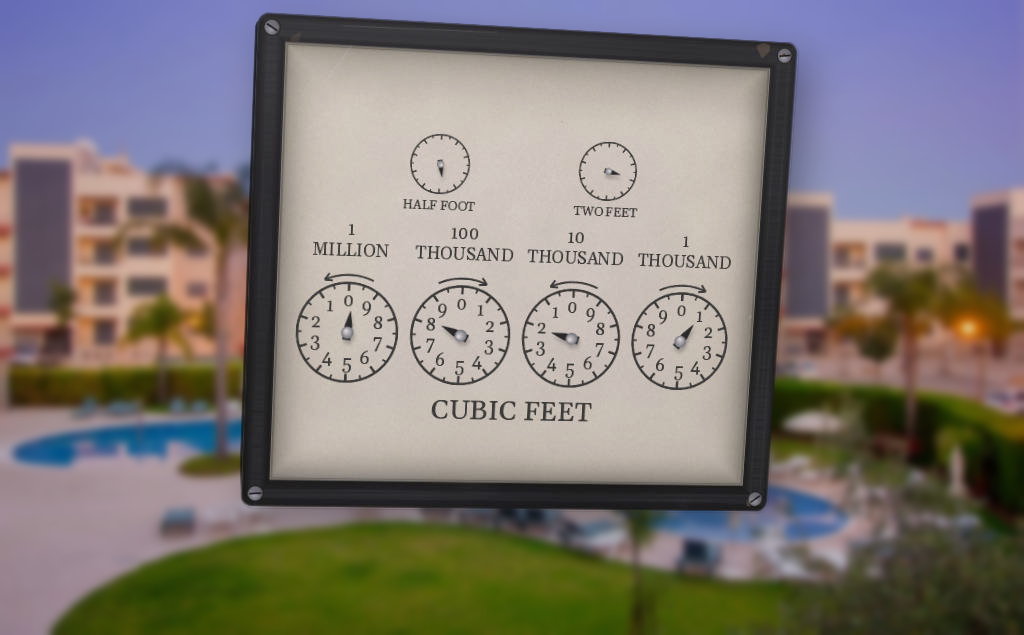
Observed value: 982100 ft³
